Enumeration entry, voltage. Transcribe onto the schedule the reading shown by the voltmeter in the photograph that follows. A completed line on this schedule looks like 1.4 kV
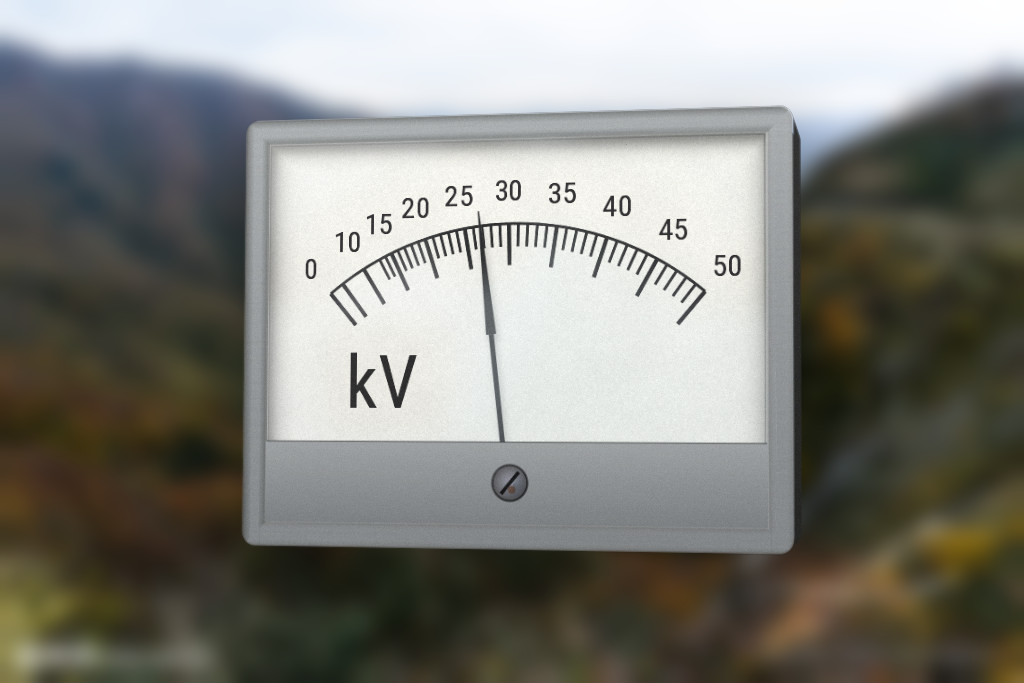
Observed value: 27 kV
